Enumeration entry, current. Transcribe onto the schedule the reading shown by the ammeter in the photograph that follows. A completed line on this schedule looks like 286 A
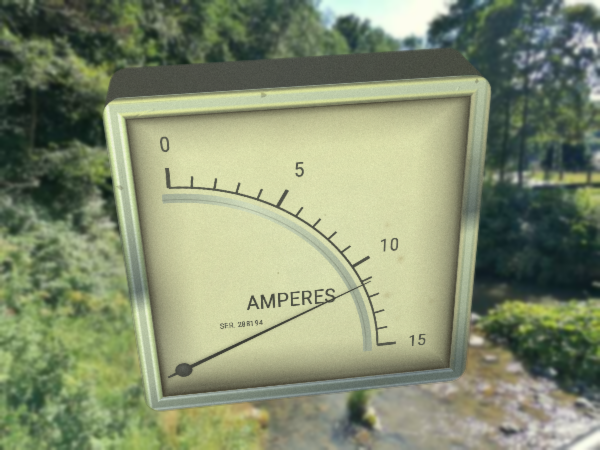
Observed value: 11 A
